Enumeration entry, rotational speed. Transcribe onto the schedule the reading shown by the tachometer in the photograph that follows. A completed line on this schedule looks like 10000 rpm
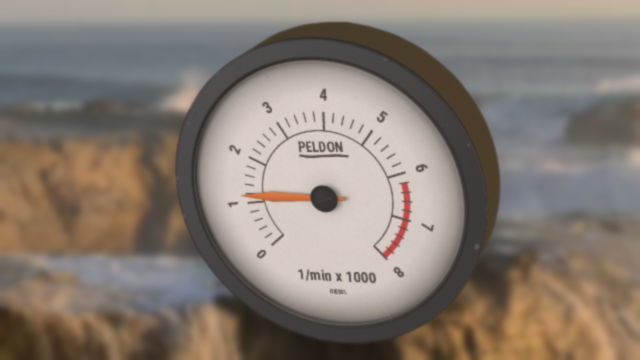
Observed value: 1200 rpm
